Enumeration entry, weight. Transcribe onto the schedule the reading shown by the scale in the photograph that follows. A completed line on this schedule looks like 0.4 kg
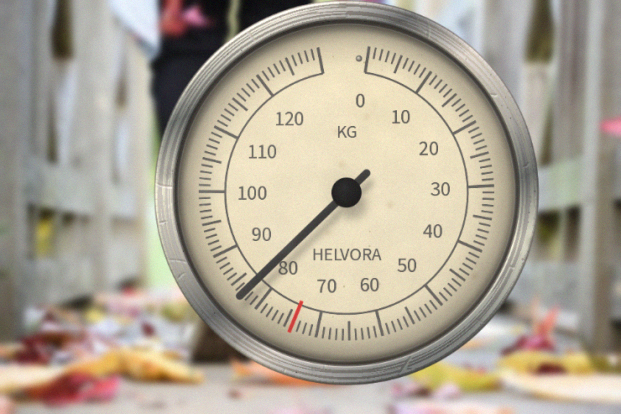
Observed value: 83 kg
